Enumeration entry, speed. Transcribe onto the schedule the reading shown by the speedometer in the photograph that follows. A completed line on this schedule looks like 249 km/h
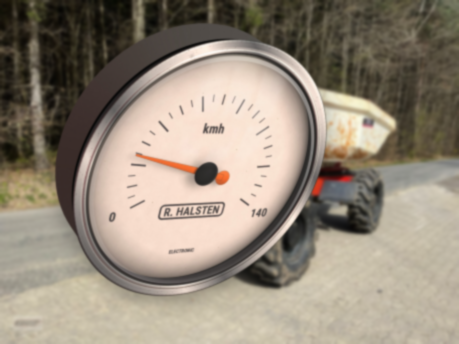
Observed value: 25 km/h
